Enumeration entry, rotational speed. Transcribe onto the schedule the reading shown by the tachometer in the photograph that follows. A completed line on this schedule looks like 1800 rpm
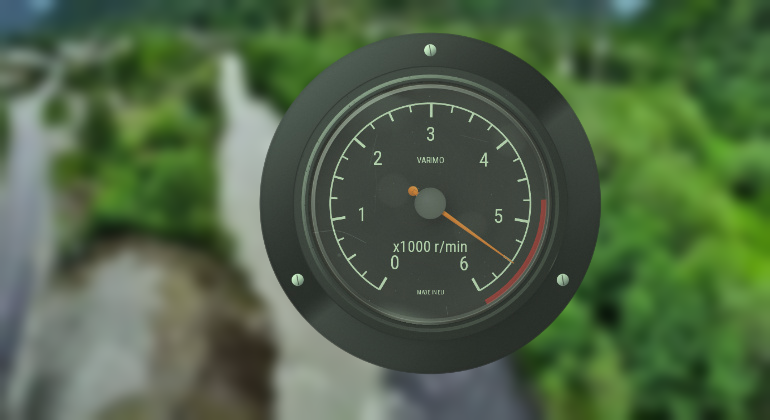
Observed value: 5500 rpm
